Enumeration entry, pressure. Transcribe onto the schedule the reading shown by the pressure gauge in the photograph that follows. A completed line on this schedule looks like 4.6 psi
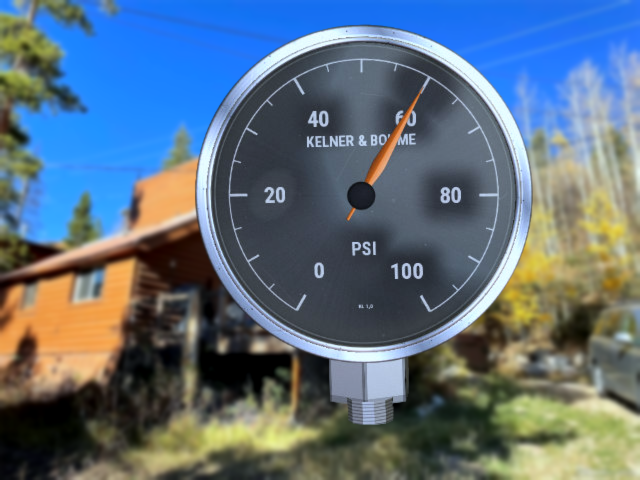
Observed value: 60 psi
